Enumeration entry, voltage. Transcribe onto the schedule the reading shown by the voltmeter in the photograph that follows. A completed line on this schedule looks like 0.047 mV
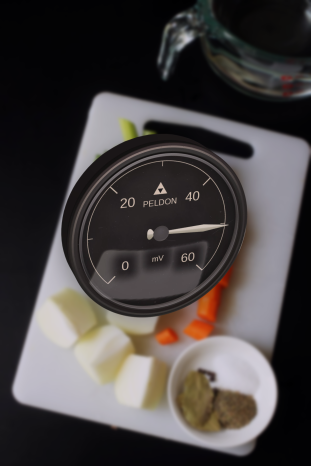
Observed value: 50 mV
